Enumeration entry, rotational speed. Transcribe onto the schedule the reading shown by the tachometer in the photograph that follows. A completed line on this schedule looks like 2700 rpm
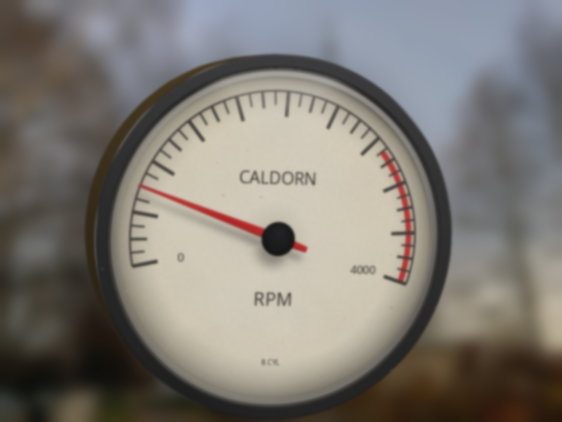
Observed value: 600 rpm
